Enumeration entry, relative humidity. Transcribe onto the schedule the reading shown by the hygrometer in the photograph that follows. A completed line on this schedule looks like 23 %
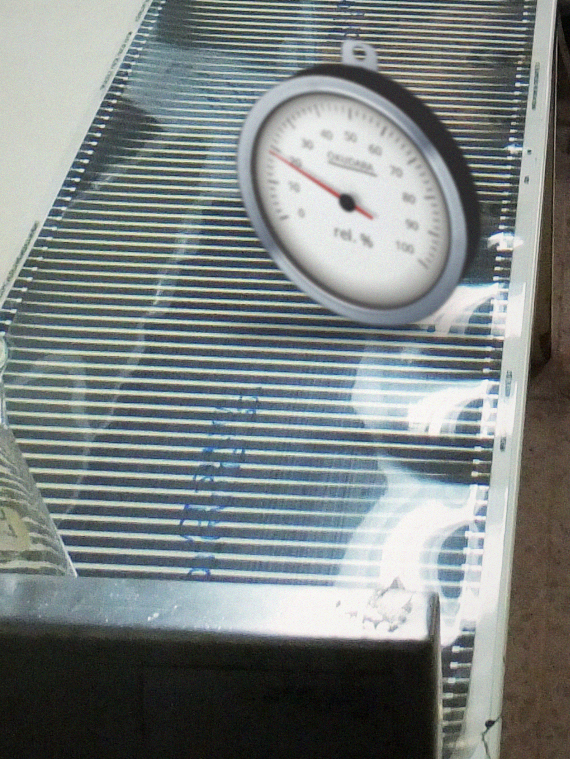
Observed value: 20 %
